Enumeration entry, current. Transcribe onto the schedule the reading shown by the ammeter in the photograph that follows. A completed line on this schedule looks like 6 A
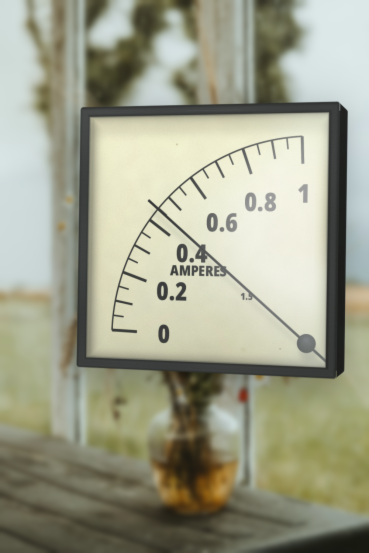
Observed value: 0.45 A
